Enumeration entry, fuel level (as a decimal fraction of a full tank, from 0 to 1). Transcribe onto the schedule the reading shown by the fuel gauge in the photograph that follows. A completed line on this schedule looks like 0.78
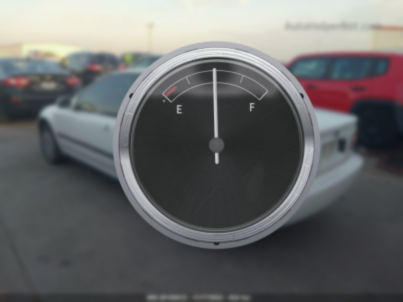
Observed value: 0.5
